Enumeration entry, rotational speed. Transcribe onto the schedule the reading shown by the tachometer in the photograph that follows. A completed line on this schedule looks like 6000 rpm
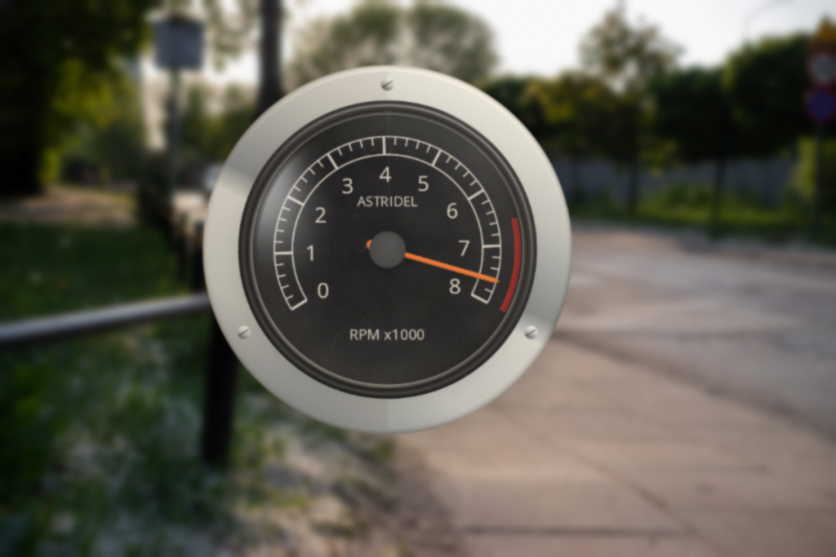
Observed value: 7600 rpm
